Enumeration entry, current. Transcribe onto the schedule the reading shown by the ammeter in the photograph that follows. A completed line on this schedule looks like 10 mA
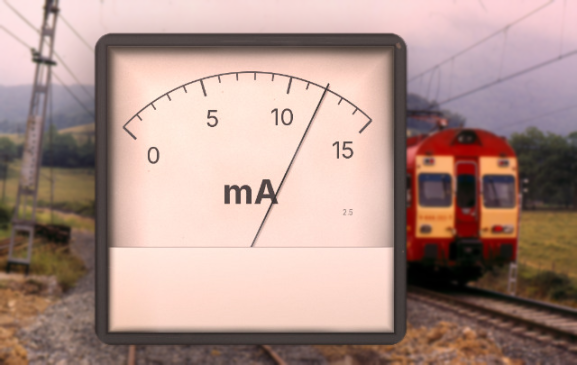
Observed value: 12 mA
